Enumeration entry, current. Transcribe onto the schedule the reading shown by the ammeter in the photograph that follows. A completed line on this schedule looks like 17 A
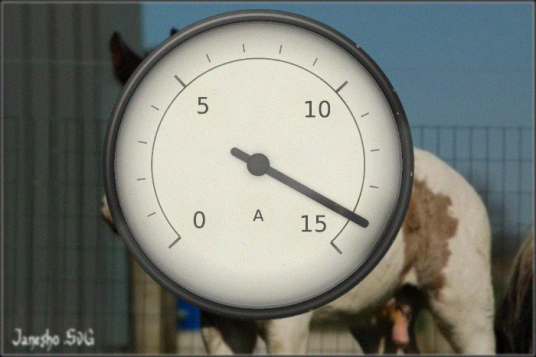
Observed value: 14 A
